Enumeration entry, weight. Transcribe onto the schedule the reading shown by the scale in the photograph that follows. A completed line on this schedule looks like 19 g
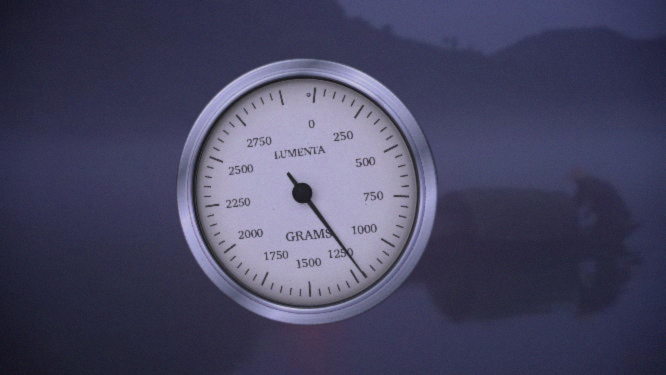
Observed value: 1200 g
